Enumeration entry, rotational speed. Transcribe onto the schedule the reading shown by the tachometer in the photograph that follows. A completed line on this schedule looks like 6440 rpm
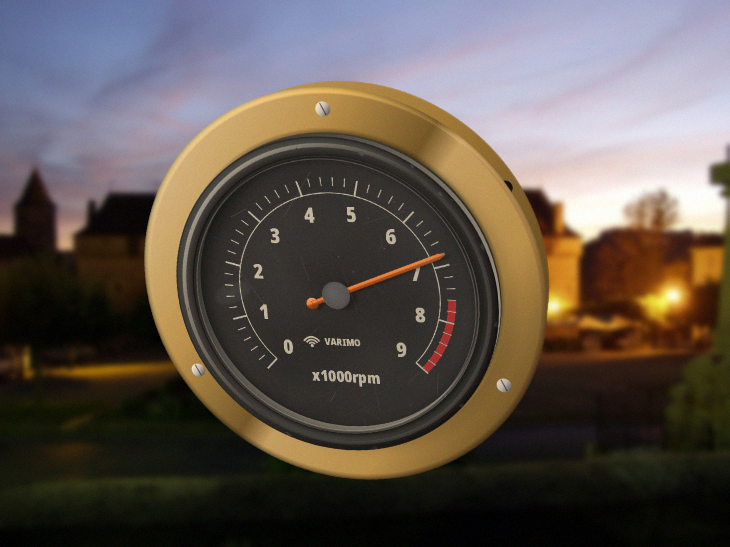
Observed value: 6800 rpm
